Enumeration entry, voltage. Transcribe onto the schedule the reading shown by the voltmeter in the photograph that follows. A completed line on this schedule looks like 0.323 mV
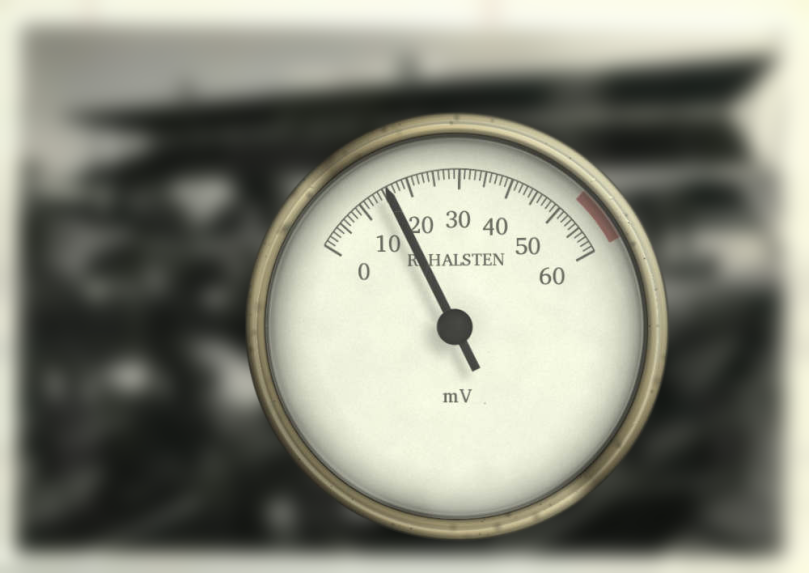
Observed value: 16 mV
